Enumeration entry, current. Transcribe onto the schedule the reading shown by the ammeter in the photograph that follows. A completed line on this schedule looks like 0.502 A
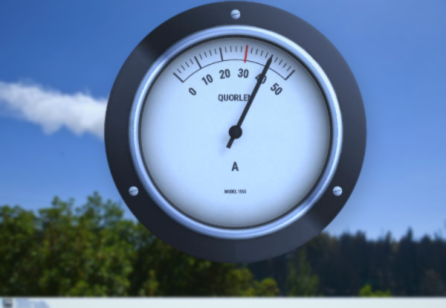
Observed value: 40 A
